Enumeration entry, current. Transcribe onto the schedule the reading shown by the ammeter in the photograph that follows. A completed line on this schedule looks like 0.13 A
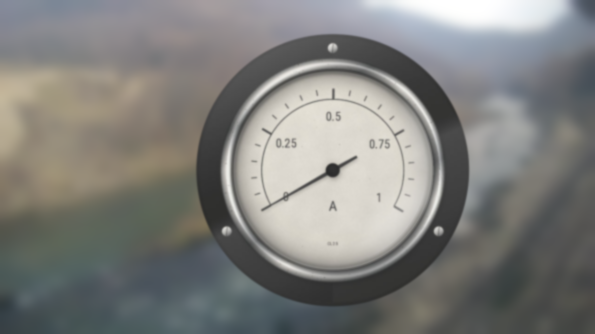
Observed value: 0 A
